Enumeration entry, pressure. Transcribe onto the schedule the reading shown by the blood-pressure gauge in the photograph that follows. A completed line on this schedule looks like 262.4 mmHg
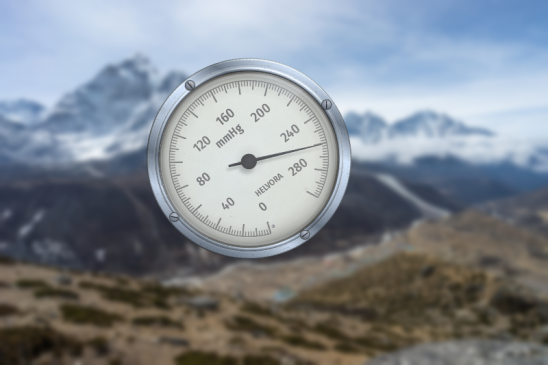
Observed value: 260 mmHg
